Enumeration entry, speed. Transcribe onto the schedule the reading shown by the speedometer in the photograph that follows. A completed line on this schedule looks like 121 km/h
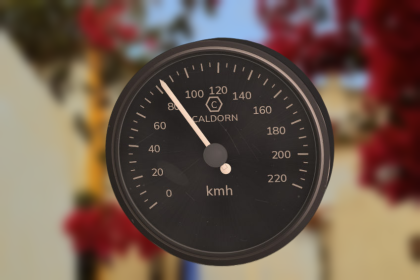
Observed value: 85 km/h
